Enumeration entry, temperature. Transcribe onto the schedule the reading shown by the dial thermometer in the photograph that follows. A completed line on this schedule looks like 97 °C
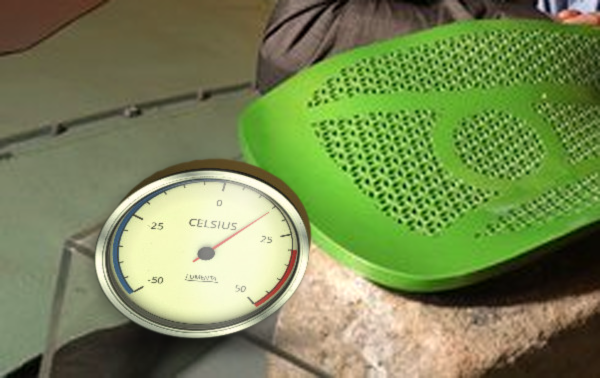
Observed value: 15 °C
